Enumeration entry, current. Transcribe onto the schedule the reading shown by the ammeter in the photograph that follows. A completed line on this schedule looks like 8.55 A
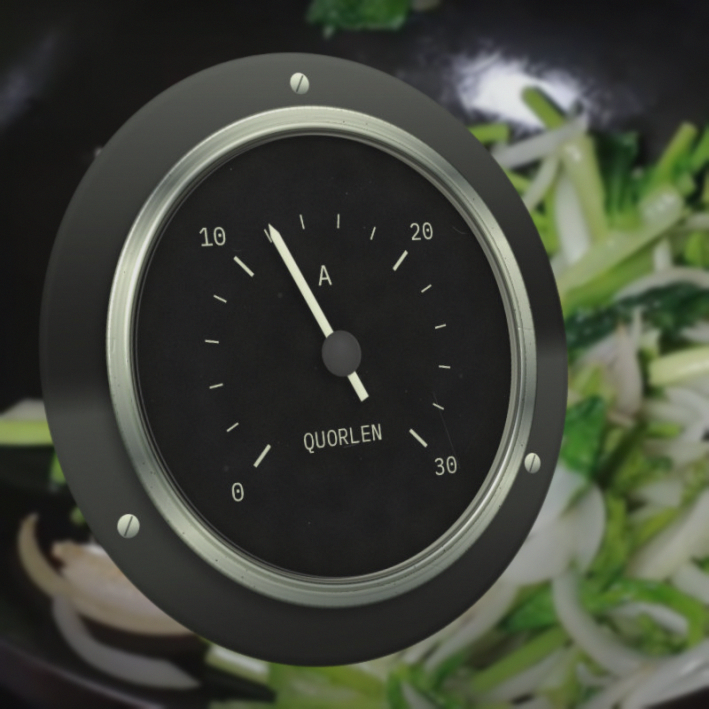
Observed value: 12 A
